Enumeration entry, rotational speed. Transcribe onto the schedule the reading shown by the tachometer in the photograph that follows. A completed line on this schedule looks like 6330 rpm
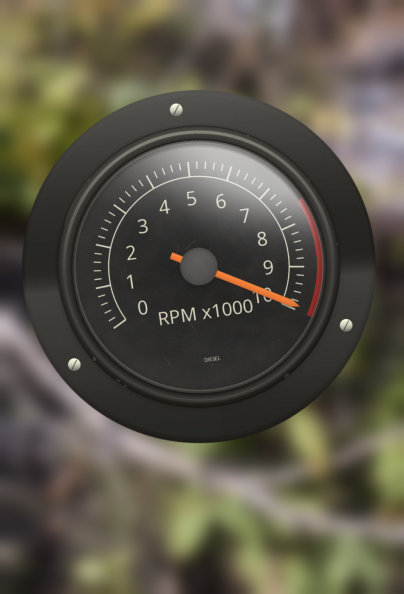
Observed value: 9900 rpm
